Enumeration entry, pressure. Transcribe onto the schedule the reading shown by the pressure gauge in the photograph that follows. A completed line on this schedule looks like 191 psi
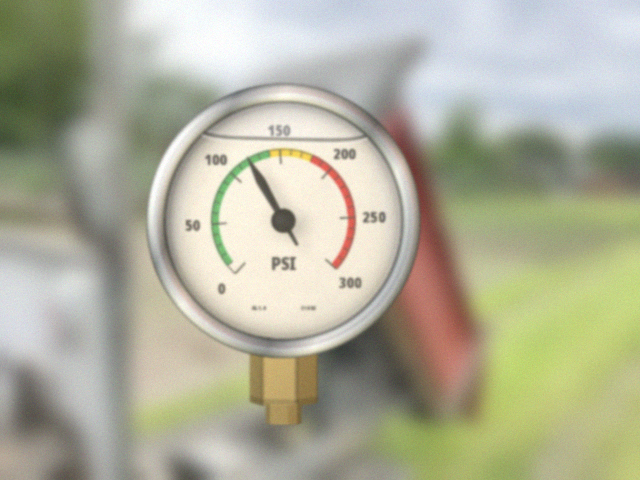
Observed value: 120 psi
